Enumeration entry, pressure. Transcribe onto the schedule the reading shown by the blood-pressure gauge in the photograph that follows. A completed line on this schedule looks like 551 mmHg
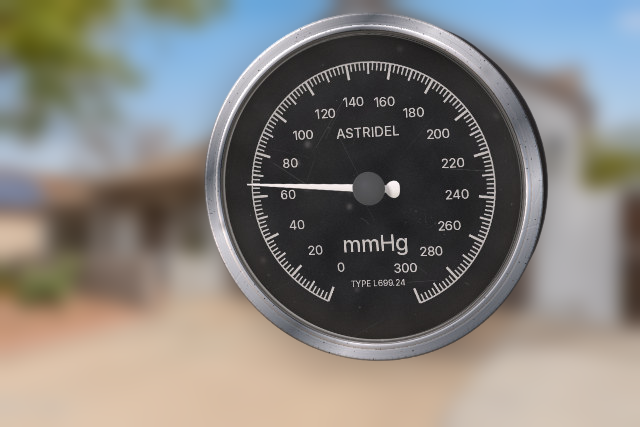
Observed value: 66 mmHg
